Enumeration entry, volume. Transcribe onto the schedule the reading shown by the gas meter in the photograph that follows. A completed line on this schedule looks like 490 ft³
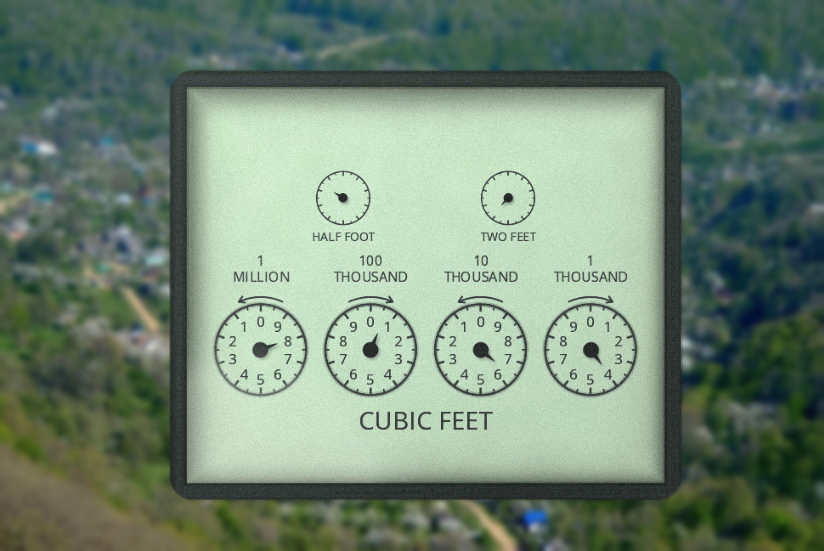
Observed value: 806400 ft³
